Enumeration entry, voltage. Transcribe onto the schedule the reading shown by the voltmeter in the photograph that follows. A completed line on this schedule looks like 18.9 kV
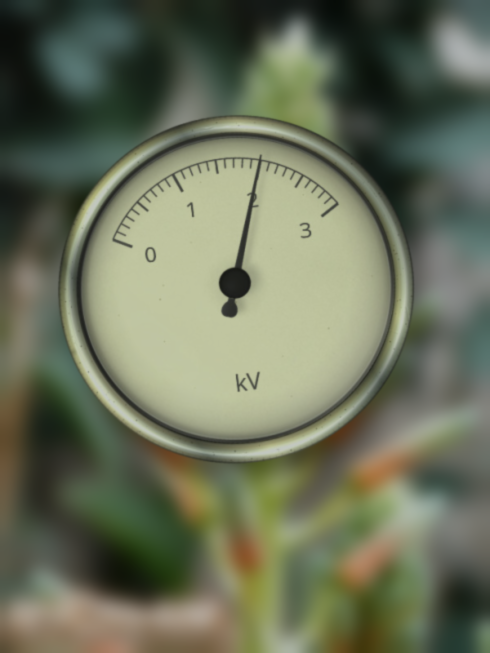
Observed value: 2 kV
